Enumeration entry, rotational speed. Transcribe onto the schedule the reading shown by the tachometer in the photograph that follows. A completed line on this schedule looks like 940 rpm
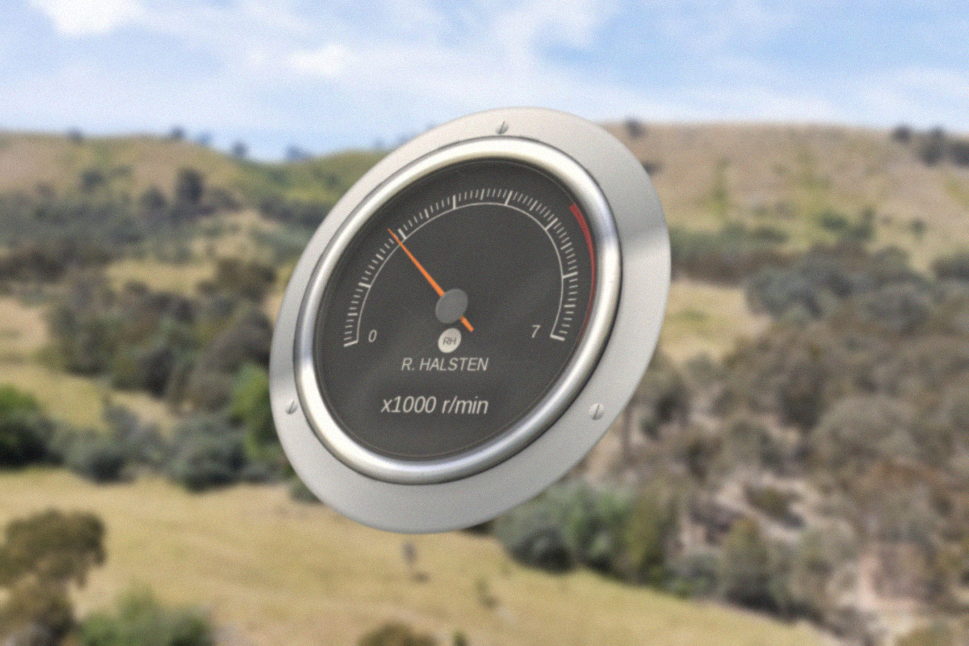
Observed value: 1900 rpm
